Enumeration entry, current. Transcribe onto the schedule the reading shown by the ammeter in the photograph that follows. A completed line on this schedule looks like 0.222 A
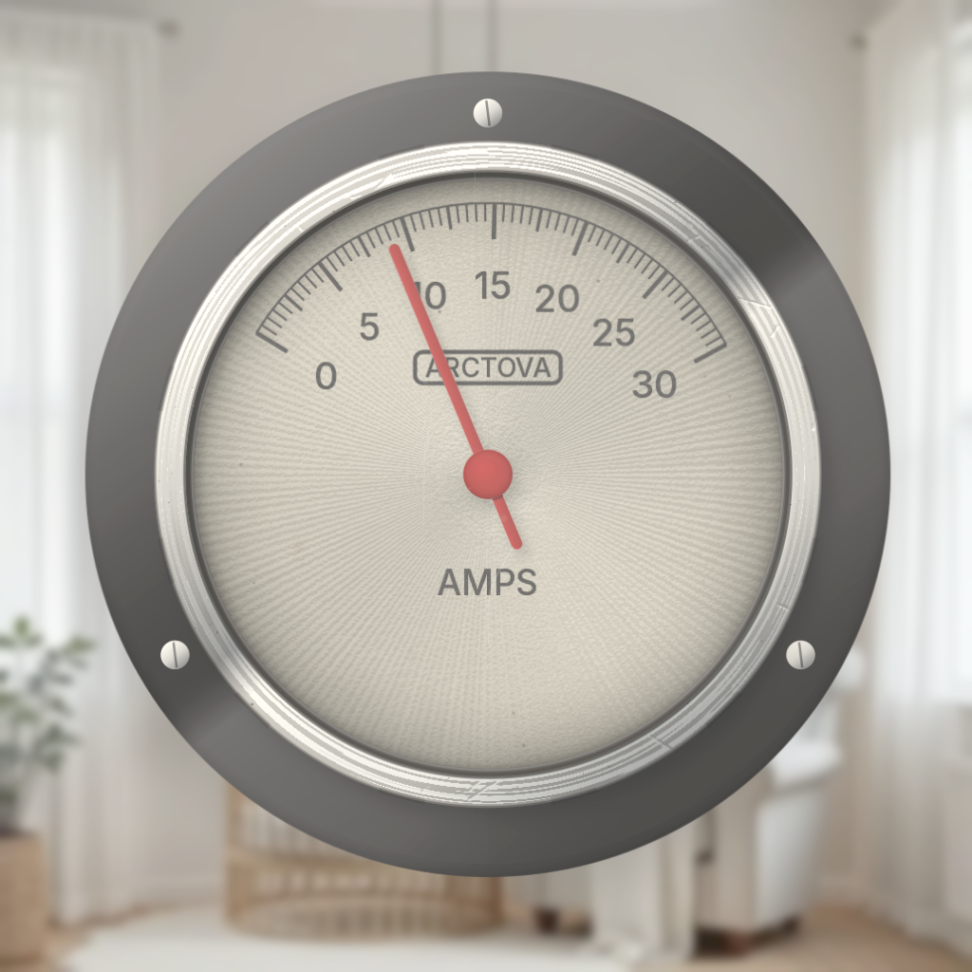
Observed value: 9 A
